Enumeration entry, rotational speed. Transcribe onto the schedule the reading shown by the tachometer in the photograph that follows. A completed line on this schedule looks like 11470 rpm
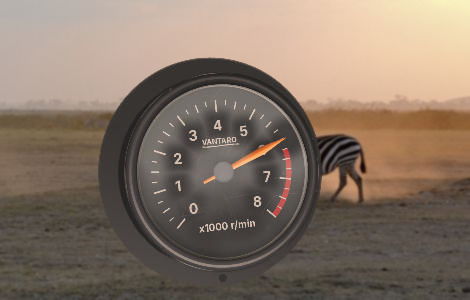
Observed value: 6000 rpm
